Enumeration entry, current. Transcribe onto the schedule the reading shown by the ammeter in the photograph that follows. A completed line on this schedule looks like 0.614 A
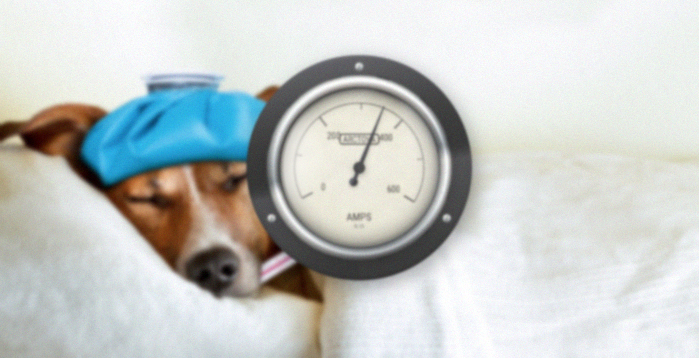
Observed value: 350 A
